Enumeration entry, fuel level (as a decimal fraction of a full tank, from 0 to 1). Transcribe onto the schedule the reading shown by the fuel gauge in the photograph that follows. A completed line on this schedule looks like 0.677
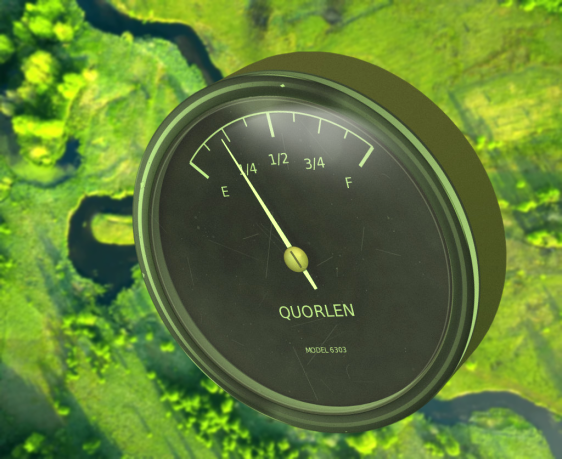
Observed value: 0.25
